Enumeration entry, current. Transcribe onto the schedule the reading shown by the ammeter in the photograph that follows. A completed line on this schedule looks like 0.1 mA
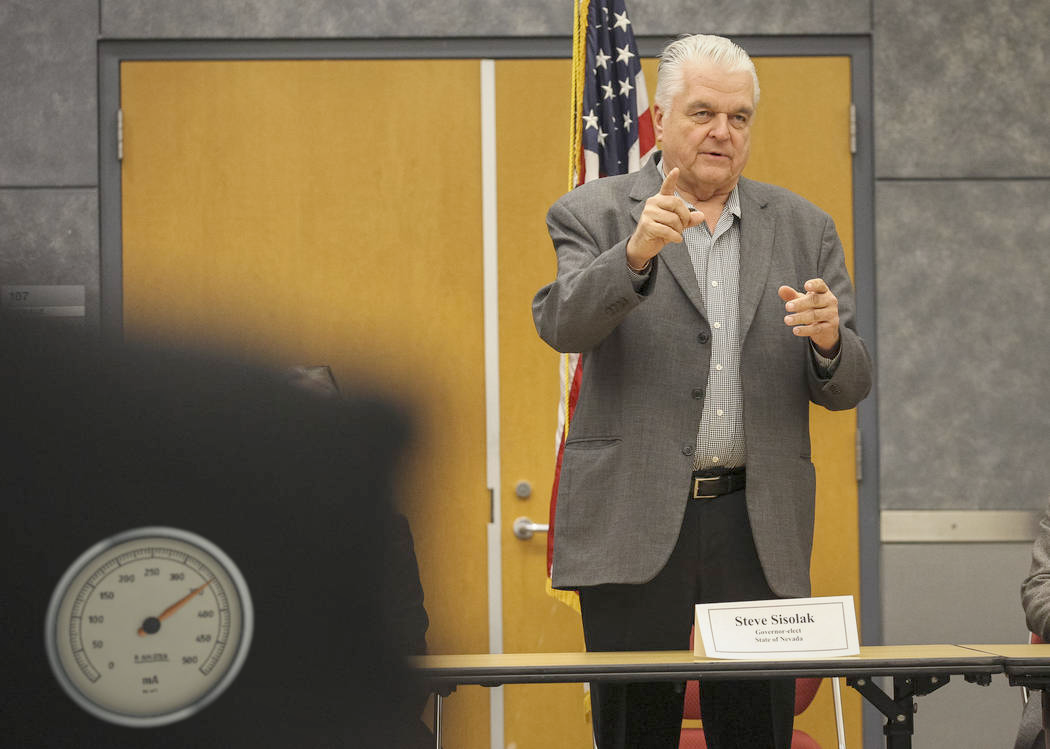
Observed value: 350 mA
